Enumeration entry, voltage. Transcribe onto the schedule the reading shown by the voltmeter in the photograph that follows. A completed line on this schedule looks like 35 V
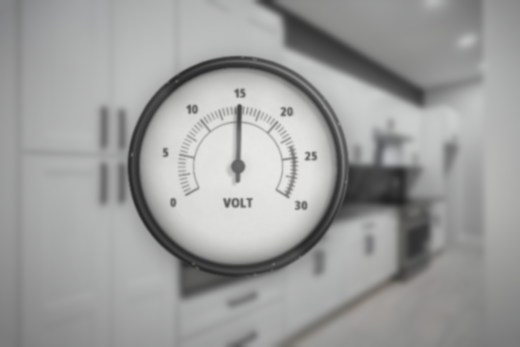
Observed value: 15 V
